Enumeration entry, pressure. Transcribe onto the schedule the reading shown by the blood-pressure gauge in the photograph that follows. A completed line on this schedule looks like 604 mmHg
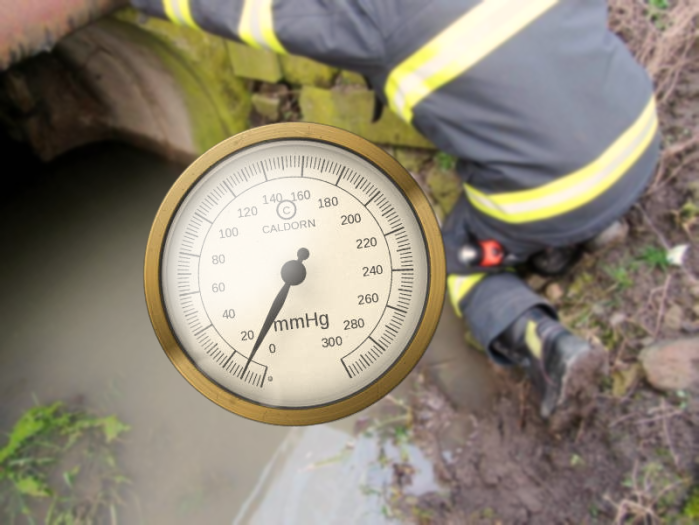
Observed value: 10 mmHg
